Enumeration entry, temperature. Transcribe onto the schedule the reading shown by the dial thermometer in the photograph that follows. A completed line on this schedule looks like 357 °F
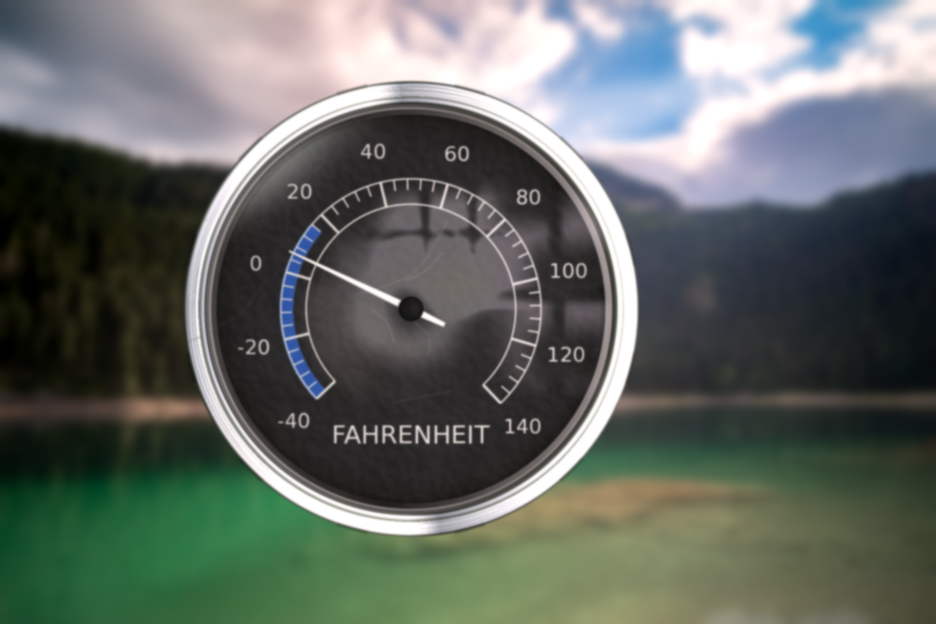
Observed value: 6 °F
